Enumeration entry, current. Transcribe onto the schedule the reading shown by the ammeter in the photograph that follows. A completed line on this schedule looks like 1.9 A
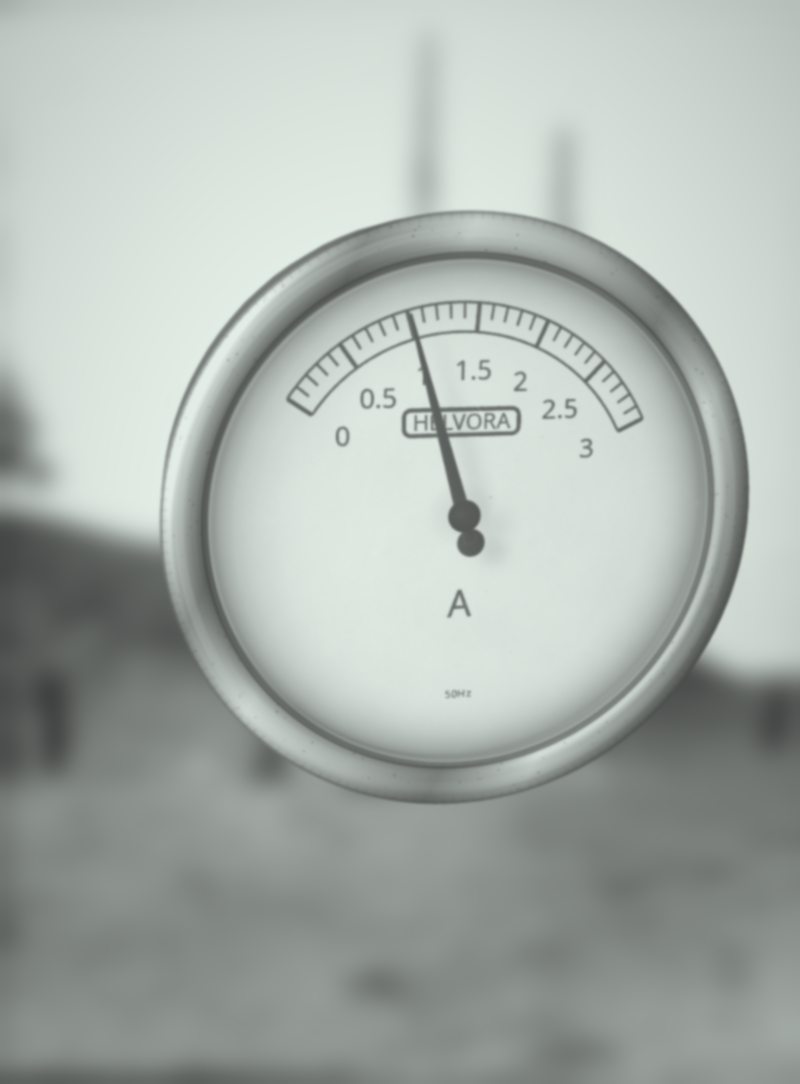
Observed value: 1 A
